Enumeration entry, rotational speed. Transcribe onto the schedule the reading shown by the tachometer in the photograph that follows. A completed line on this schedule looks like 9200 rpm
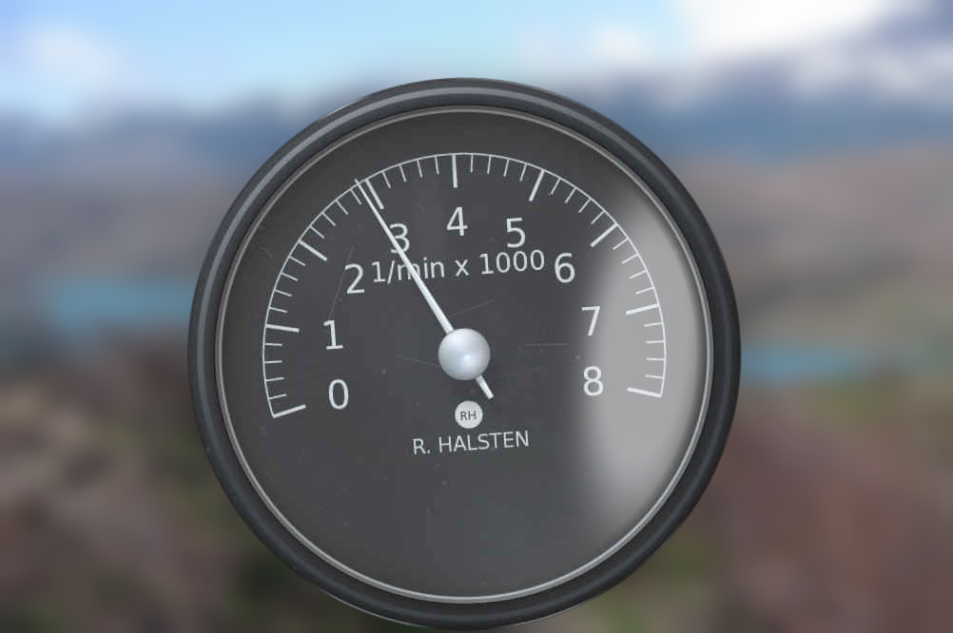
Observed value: 2900 rpm
